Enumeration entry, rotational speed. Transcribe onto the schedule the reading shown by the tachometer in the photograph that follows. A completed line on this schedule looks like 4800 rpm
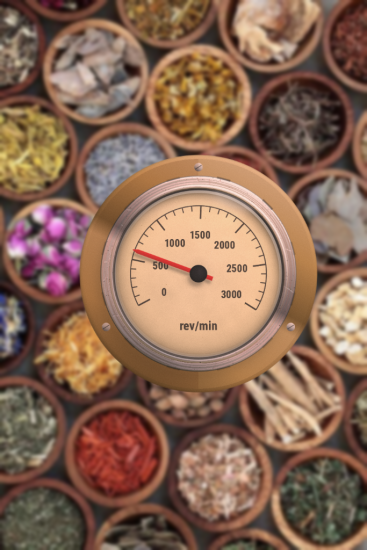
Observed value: 600 rpm
